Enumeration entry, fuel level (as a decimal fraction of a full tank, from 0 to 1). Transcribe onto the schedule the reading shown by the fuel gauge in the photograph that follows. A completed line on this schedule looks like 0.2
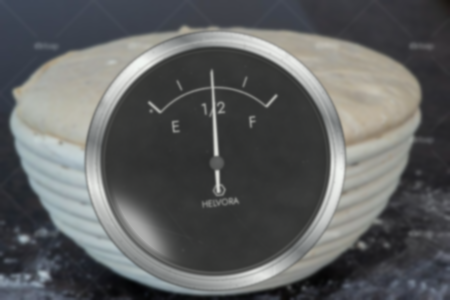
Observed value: 0.5
